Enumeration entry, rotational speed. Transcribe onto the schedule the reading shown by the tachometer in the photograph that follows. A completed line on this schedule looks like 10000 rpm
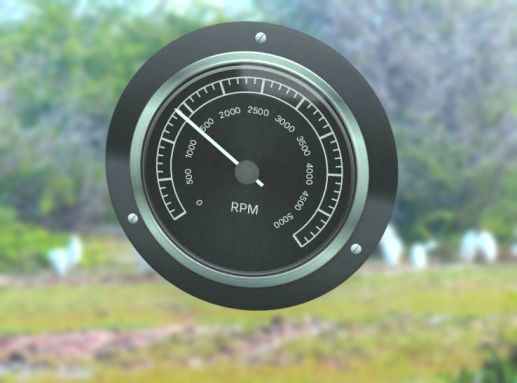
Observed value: 1400 rpm
